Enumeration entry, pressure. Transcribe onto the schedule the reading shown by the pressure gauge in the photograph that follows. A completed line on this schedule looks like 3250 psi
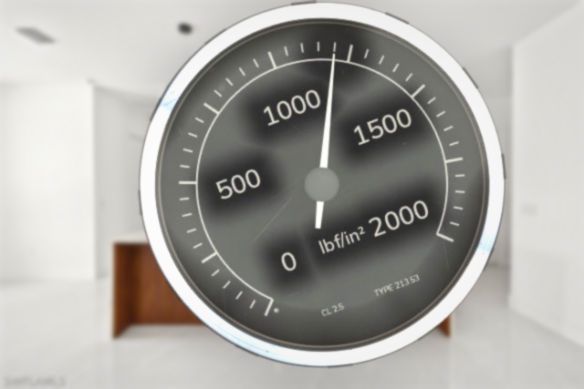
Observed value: 1200 psi
